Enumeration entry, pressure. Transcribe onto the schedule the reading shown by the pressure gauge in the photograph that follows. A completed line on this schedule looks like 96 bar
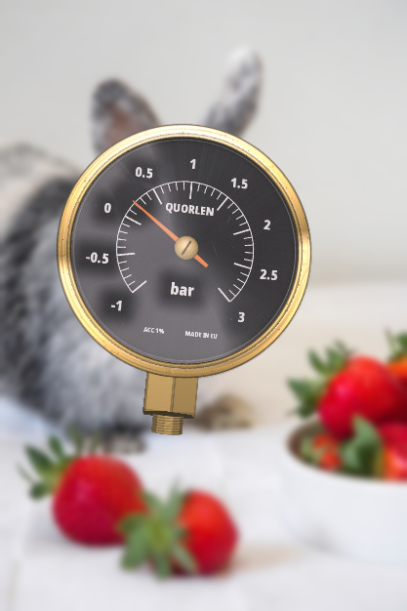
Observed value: 0.2 bar
